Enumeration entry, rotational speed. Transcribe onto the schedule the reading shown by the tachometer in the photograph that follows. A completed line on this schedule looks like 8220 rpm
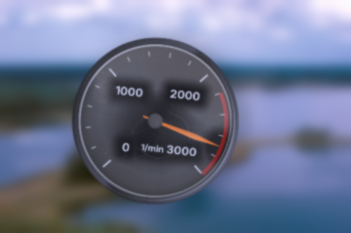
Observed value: 2700 rpm
